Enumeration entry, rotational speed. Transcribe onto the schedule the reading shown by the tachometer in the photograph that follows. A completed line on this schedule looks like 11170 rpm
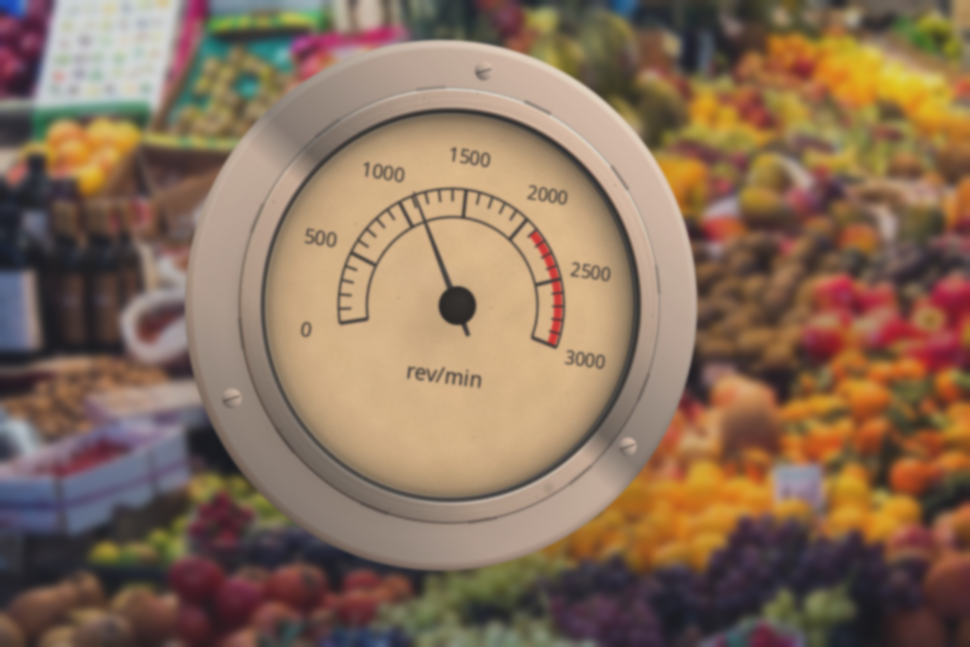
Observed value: 1100 rpm
